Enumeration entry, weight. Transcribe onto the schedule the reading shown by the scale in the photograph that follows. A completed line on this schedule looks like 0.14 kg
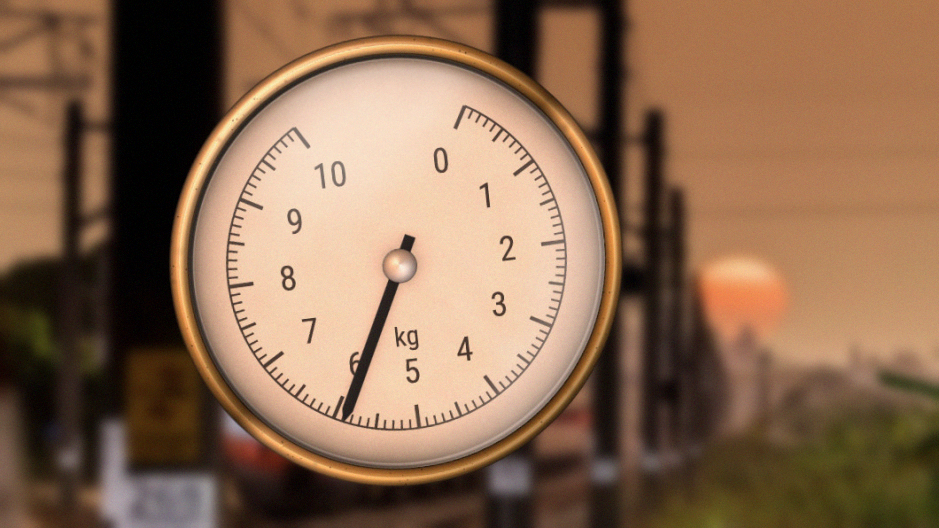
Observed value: 5.9 kg
